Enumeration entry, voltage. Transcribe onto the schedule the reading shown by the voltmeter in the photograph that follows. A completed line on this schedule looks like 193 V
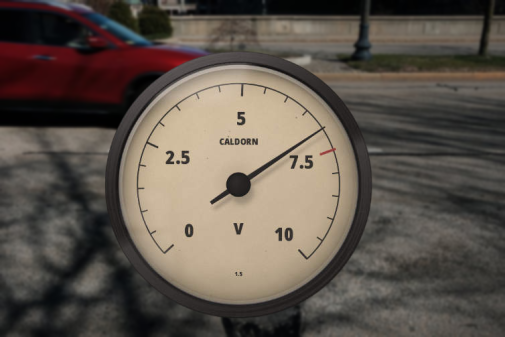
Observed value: 7 V
